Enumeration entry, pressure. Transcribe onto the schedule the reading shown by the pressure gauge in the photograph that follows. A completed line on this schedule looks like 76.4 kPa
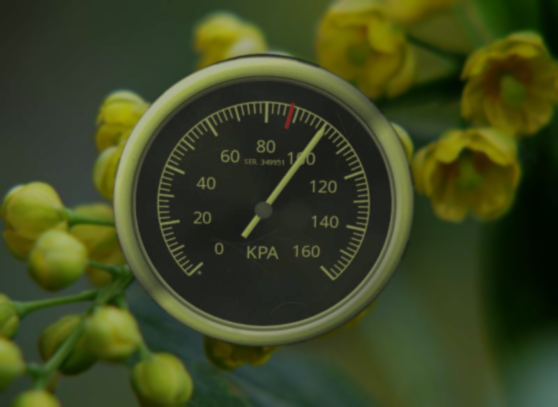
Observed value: 100 kPa
